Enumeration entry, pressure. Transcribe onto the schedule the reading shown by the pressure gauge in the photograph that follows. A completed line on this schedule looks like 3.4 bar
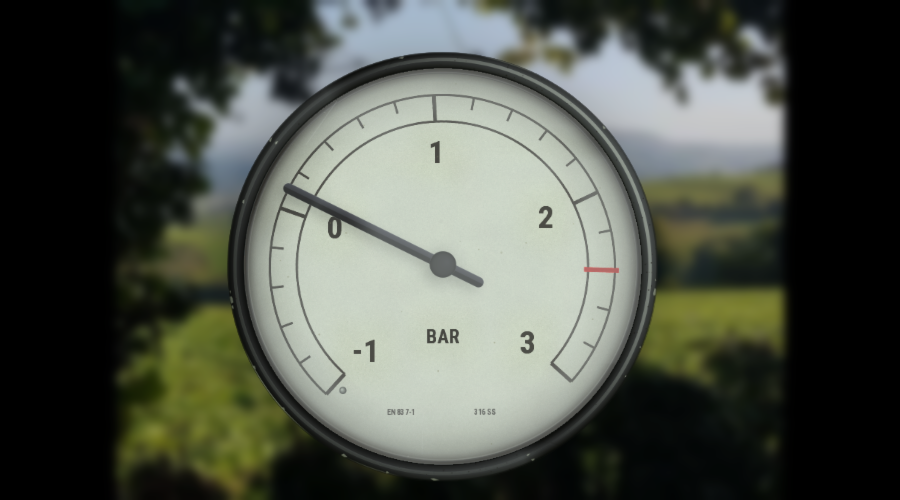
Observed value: 0.1 bar
